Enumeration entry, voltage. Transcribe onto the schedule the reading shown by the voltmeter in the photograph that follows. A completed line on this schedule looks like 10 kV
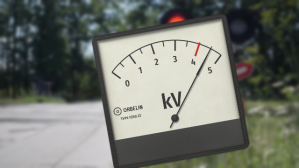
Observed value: 4.5 kV
